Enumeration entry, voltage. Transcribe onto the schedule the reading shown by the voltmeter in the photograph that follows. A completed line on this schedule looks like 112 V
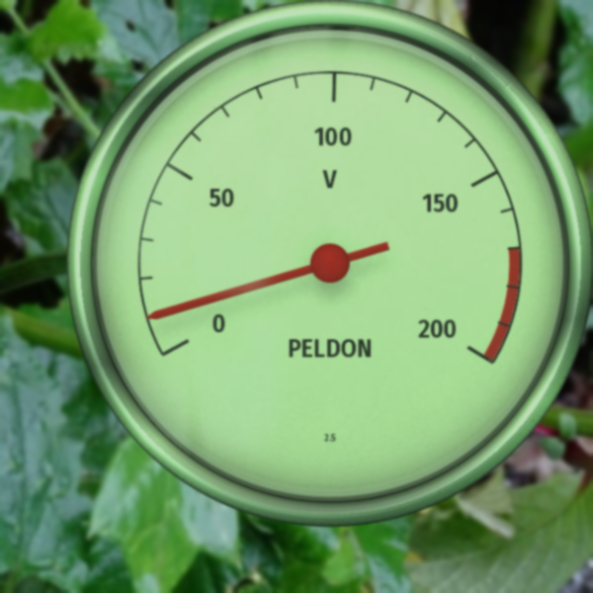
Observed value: 10 V
